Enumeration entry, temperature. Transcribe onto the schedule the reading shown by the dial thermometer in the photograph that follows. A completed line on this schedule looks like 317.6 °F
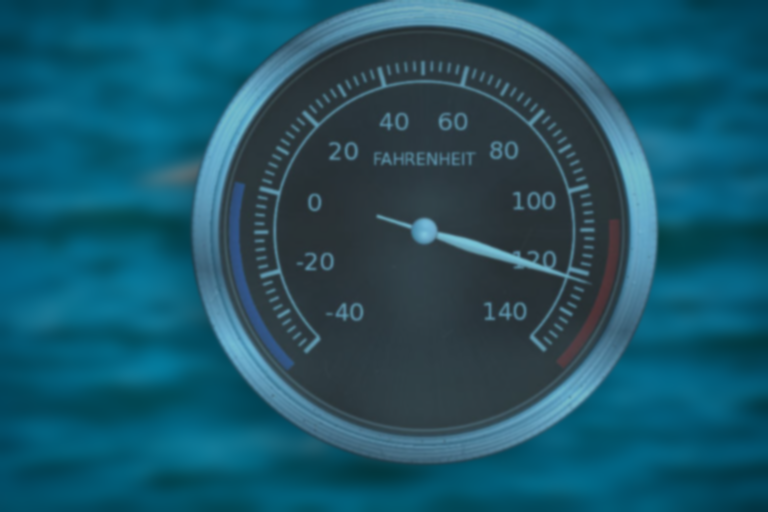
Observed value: 122 °F
